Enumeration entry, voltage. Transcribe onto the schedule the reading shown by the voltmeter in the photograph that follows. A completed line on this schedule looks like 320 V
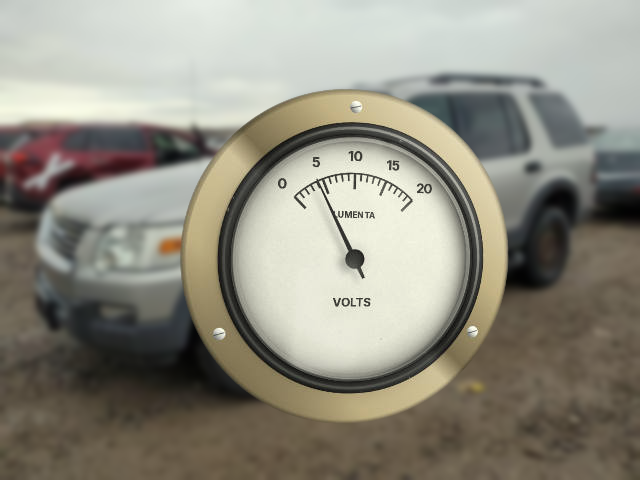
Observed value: 4 V
